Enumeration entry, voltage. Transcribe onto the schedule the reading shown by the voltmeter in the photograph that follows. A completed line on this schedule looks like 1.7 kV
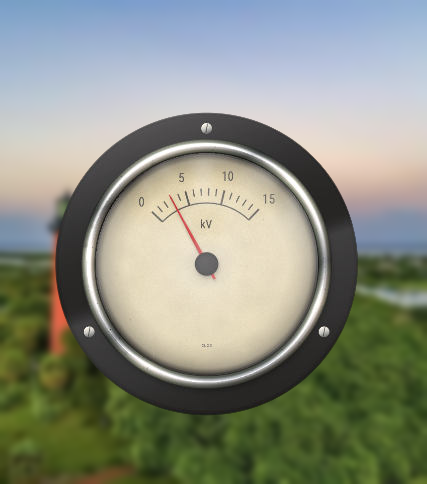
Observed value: 3 kV
